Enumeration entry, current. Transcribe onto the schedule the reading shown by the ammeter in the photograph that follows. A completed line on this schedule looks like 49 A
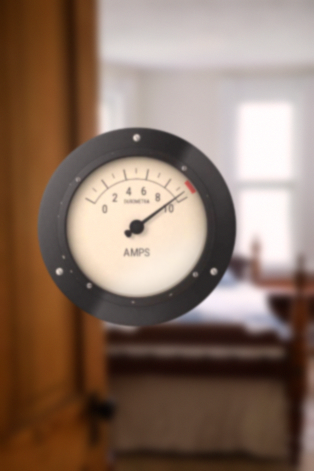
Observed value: 9.5 A
